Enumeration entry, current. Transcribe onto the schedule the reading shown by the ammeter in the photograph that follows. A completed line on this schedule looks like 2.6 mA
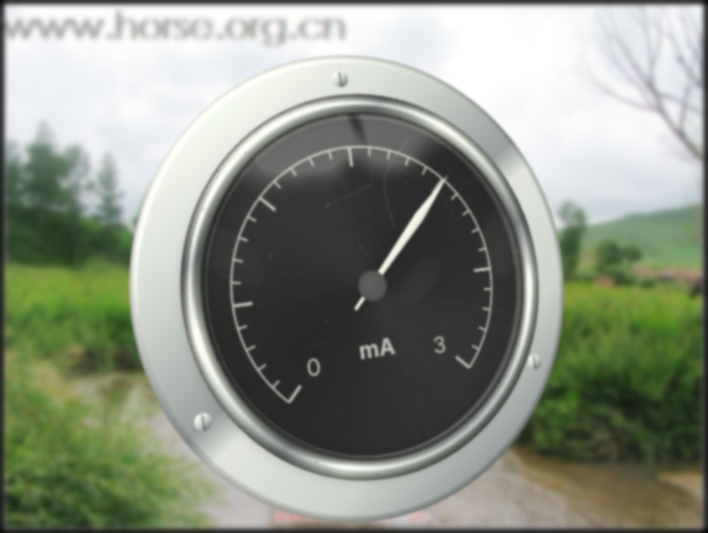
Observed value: 2 mA
